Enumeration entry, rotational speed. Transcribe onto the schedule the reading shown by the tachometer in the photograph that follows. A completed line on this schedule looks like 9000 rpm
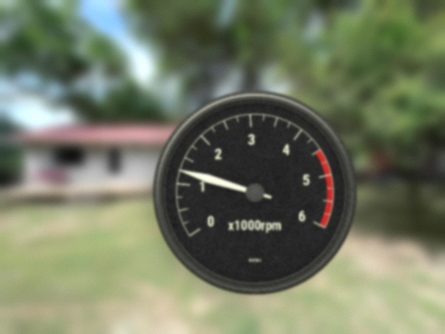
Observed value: 1250 rpm
